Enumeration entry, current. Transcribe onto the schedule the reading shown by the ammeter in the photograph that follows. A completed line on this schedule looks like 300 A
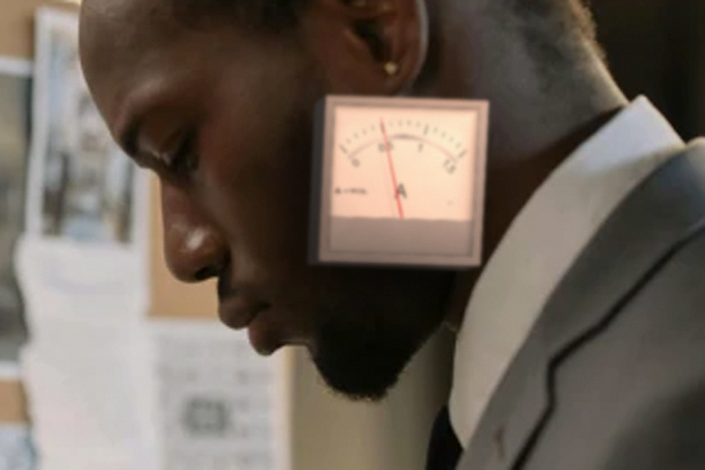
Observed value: 0.5 A
